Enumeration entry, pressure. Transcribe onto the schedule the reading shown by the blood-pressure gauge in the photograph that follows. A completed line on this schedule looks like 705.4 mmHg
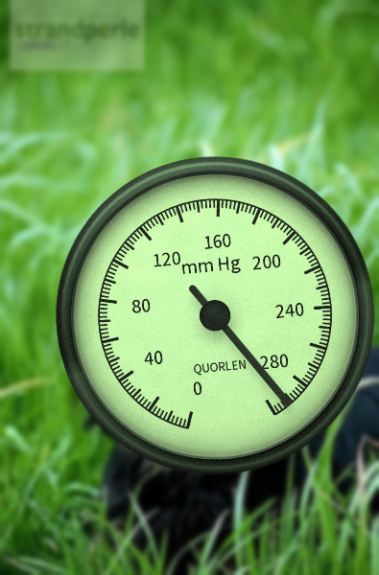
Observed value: 292 mmHg
